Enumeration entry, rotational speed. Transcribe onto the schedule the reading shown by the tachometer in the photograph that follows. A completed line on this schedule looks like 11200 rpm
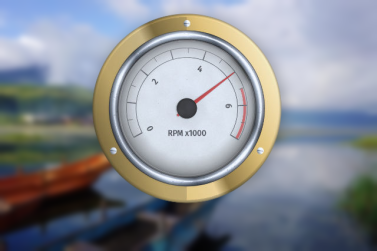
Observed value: 5000 rpm
